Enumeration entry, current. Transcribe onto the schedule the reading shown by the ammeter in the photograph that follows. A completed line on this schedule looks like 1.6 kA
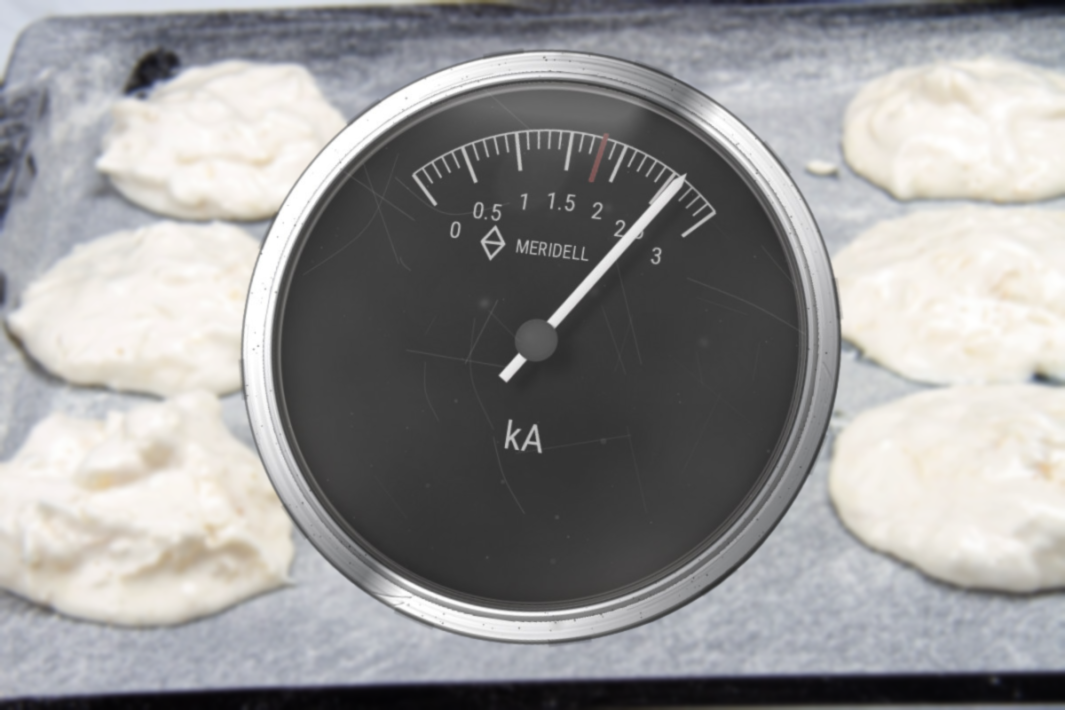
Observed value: 2.6 kA
